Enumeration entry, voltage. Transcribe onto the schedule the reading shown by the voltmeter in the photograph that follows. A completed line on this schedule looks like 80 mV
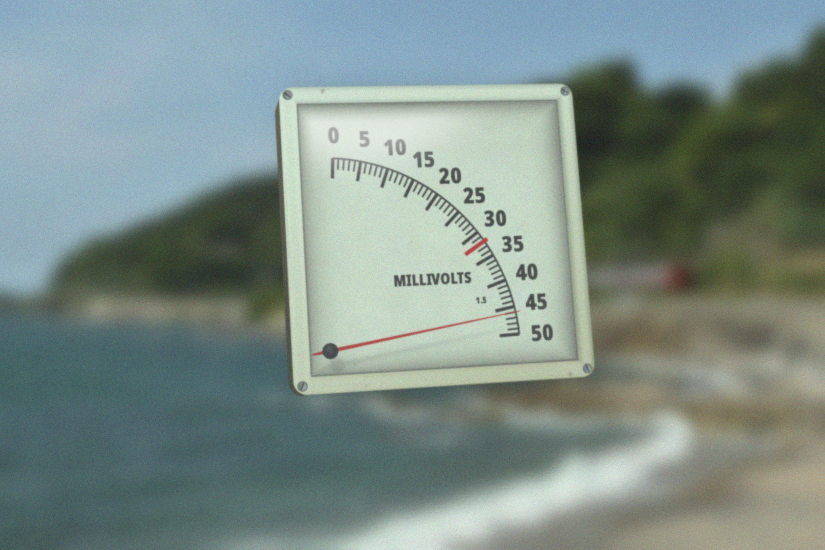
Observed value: 46 mV
